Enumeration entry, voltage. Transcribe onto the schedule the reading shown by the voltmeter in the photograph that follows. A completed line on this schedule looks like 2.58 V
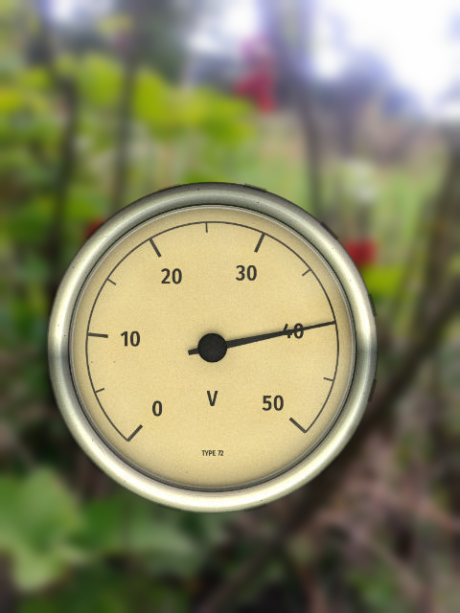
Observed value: 40 V
